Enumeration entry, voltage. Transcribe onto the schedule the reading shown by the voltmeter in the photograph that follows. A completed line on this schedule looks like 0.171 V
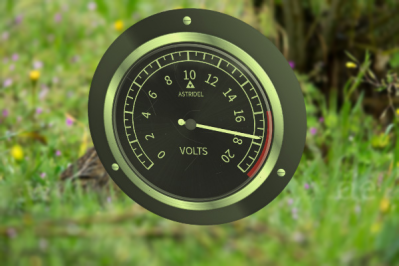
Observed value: 17.5 V
